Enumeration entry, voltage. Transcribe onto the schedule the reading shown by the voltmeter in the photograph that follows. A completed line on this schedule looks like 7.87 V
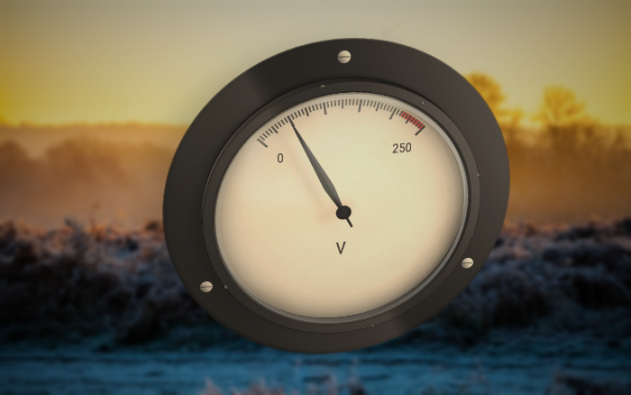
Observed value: 50 V
